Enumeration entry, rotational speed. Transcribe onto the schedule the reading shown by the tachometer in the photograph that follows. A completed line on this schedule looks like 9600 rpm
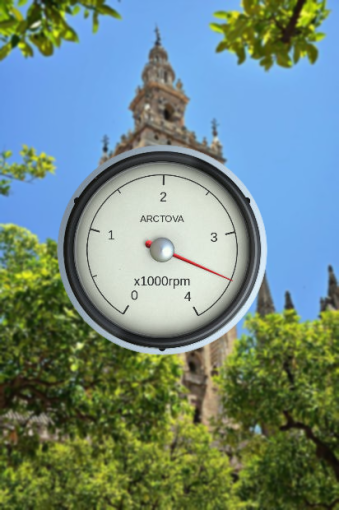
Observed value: 3500 rpm
